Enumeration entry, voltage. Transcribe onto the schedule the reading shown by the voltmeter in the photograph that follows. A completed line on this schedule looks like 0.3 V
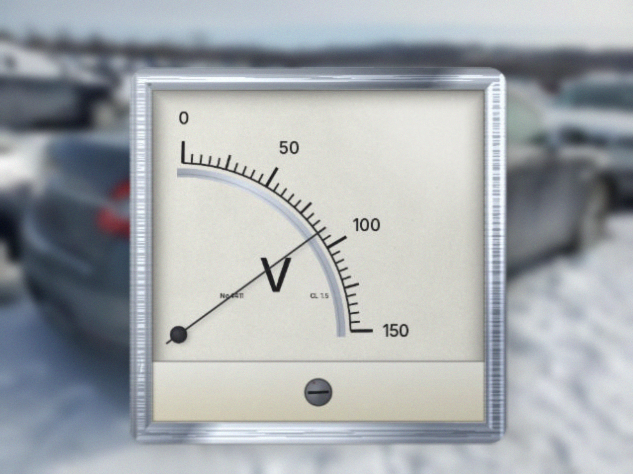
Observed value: 90 V
